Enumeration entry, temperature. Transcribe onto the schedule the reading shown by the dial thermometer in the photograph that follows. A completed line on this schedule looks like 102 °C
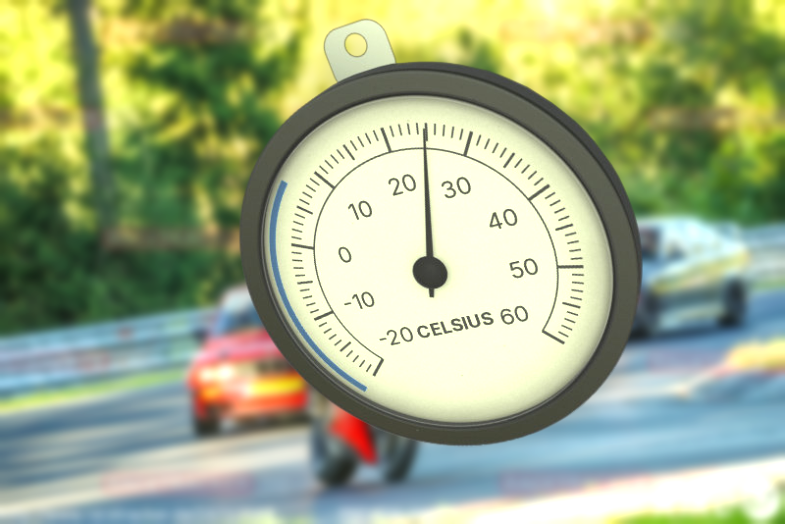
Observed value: 25 °C
